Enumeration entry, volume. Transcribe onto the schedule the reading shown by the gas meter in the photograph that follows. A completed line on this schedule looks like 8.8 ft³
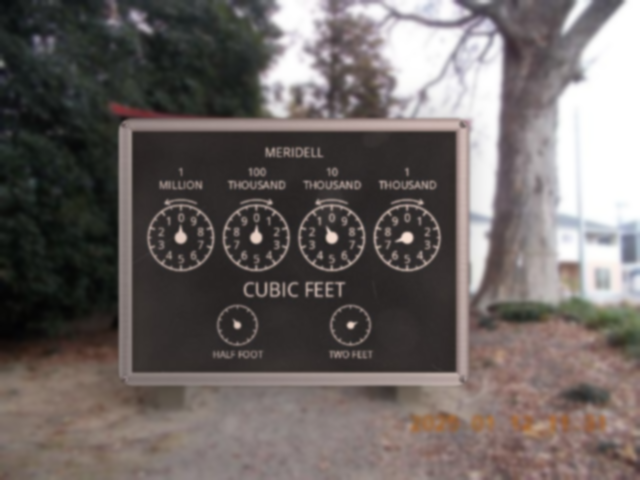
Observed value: 700 ft³
